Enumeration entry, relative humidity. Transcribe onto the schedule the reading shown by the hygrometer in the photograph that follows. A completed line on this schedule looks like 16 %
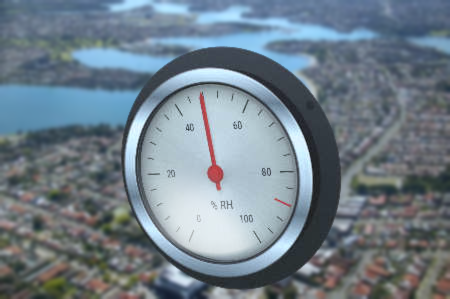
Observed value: 48 %
